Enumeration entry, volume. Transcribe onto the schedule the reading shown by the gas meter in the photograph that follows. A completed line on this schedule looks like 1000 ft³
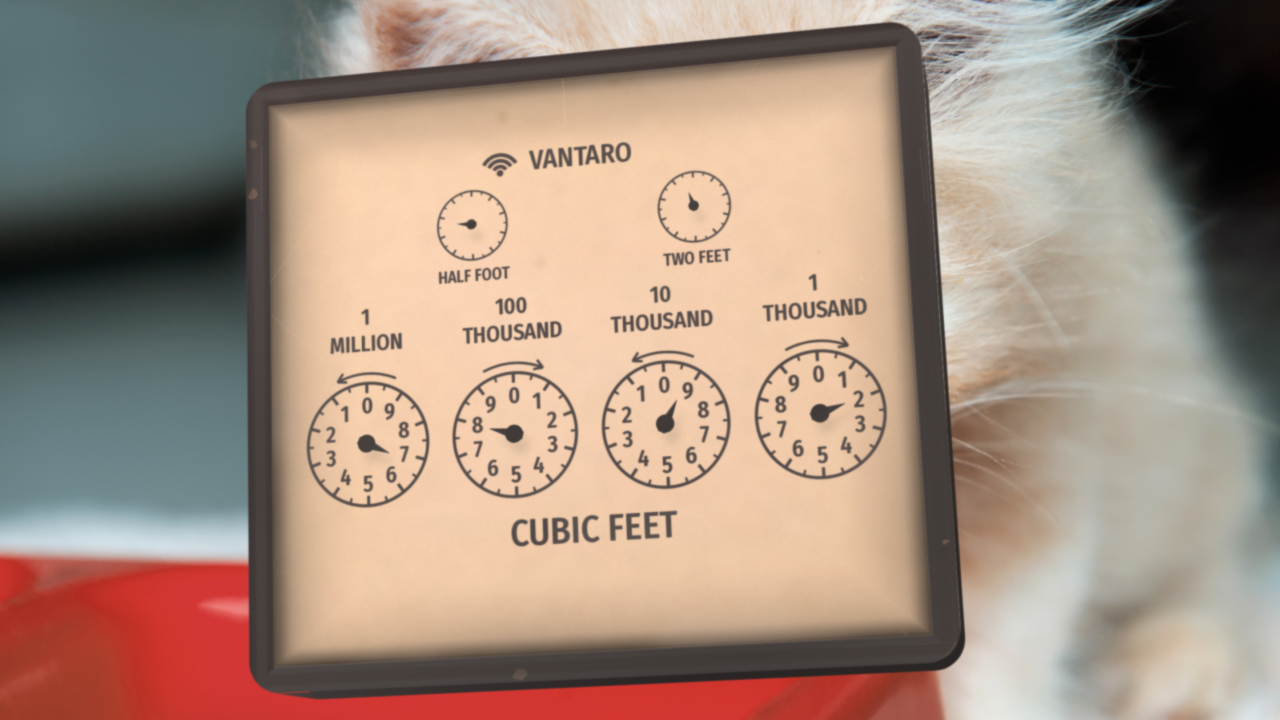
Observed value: 679200 ft³
